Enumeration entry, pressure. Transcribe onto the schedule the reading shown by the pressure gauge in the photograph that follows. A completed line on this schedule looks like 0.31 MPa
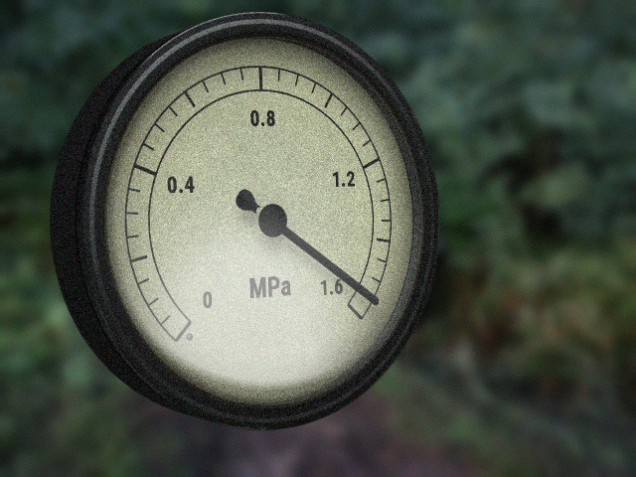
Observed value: 1.55 MPa
